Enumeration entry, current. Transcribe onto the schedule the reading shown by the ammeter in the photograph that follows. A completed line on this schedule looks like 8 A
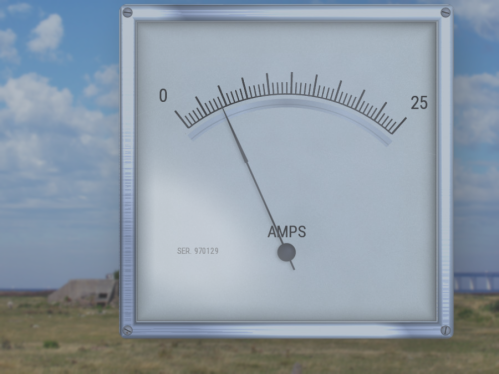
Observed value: 4.5 A
